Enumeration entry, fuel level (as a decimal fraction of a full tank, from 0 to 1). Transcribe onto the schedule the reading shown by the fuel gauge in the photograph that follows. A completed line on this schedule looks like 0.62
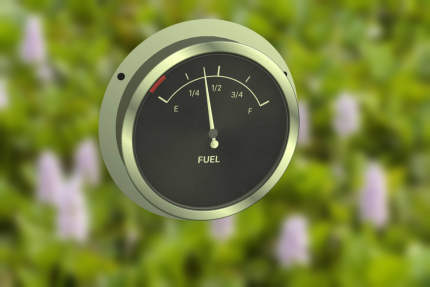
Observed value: 0.375
